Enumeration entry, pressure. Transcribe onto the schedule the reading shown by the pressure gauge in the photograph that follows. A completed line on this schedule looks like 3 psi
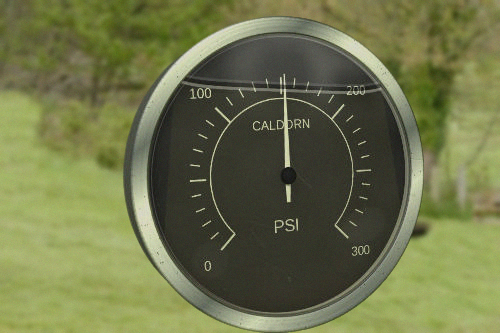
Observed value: 150 psi
